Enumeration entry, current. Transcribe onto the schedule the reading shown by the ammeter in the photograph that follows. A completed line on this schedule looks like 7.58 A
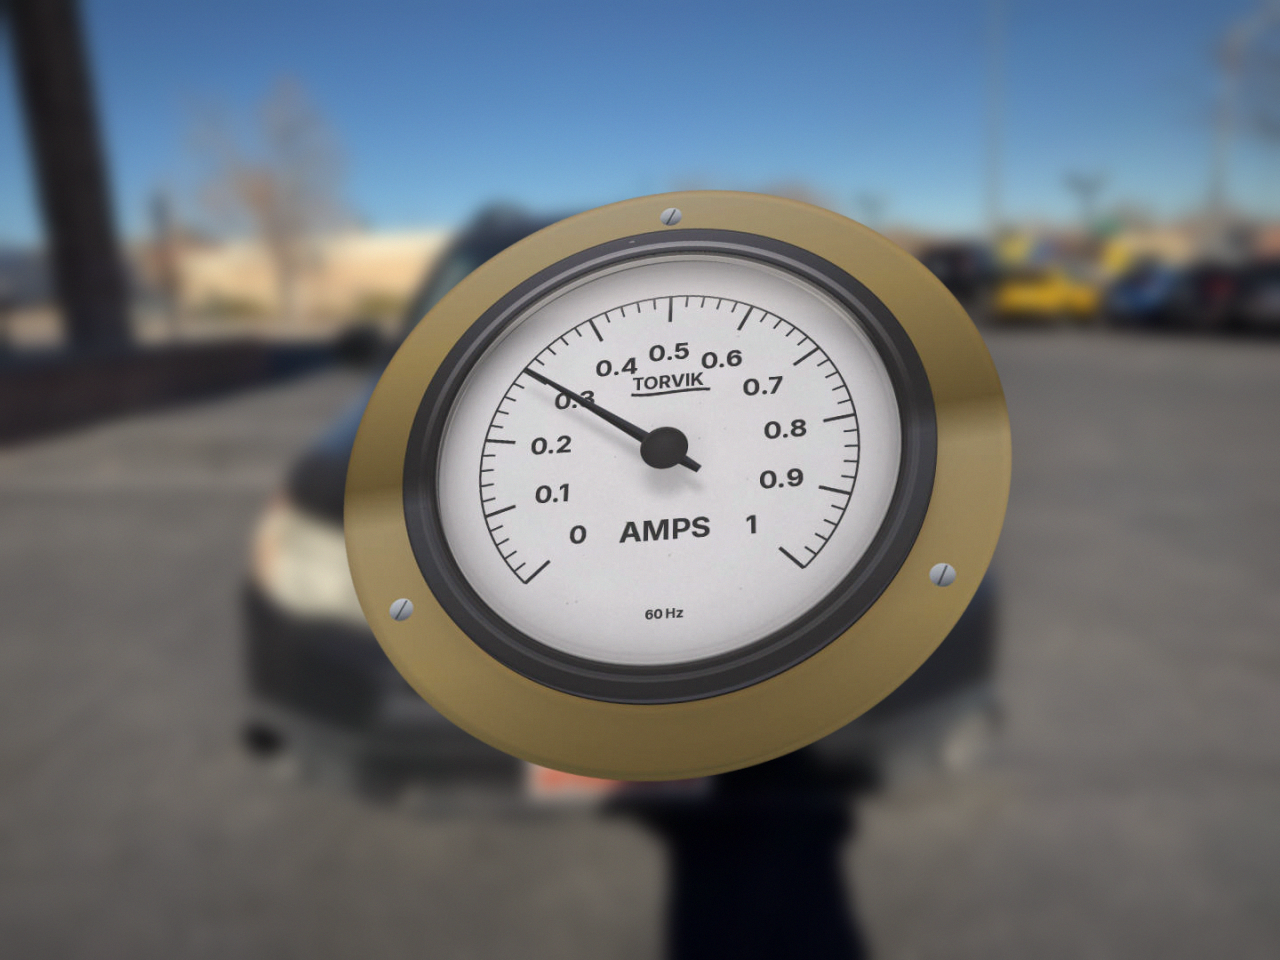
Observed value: 0.3 A
